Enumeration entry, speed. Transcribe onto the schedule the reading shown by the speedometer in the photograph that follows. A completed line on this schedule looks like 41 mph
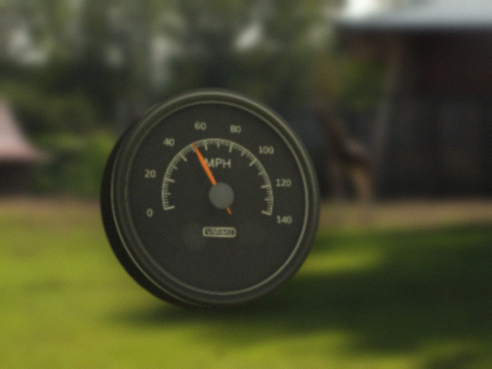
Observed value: 50 mph
